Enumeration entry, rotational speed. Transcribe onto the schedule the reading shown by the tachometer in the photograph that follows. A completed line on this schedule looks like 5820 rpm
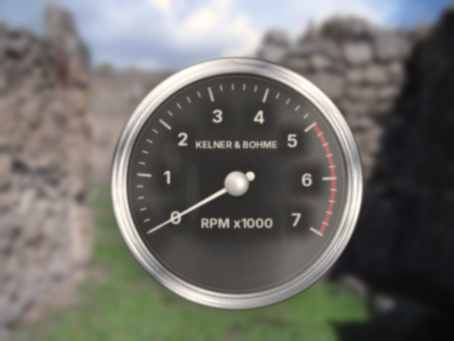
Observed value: 0 rpm
